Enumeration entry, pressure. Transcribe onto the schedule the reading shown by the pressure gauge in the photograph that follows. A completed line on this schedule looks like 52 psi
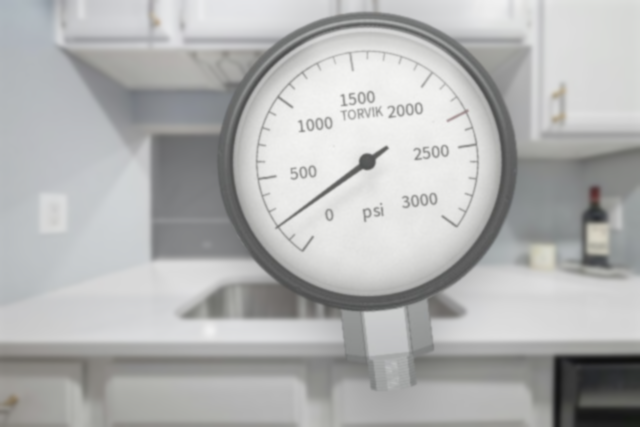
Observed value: 200 psi
